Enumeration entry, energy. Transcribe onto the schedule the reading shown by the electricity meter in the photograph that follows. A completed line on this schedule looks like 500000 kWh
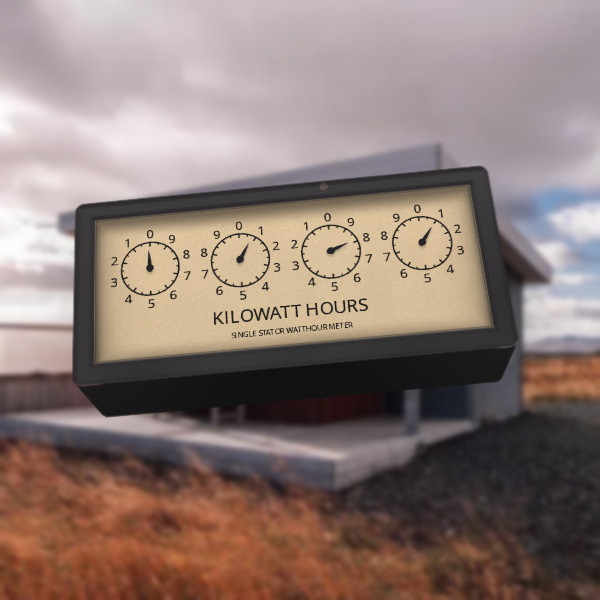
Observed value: 81 kWh
